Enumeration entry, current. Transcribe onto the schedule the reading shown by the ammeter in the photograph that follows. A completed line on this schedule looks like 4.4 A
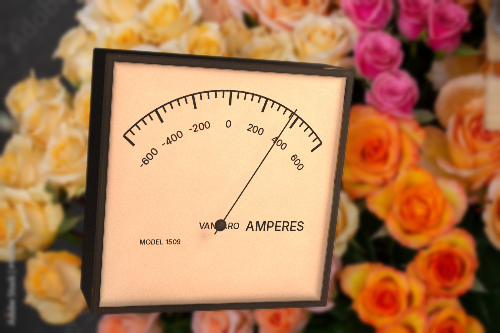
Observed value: 360 A
